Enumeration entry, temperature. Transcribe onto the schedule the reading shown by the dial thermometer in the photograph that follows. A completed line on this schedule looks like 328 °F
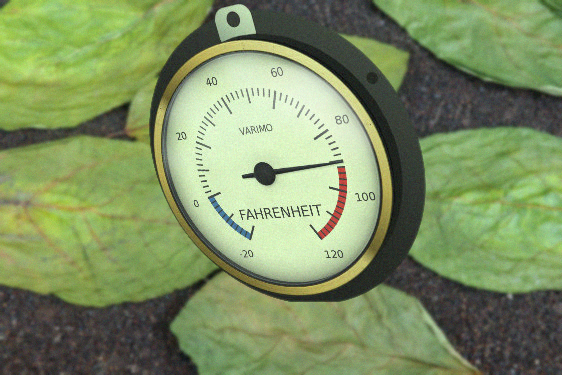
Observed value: 90 °F
